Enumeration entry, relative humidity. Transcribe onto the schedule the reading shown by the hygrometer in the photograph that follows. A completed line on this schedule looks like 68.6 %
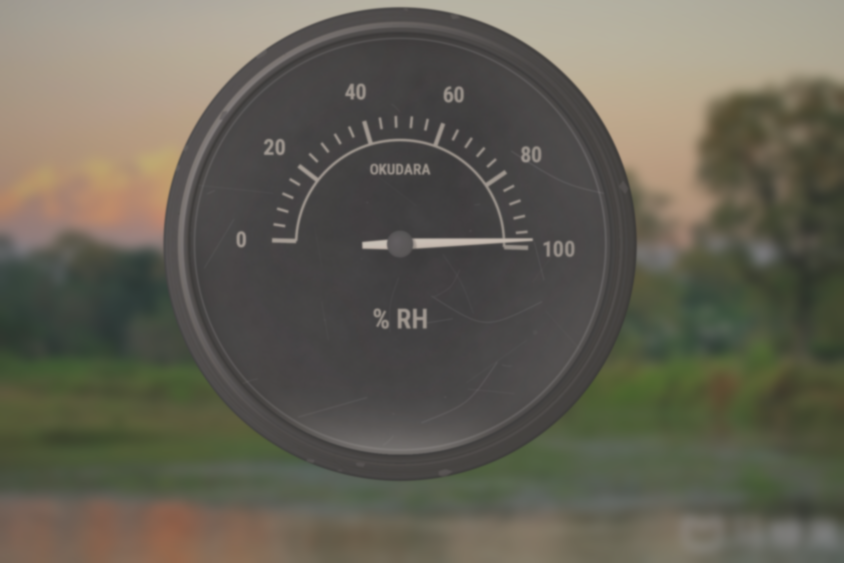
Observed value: 98 %
